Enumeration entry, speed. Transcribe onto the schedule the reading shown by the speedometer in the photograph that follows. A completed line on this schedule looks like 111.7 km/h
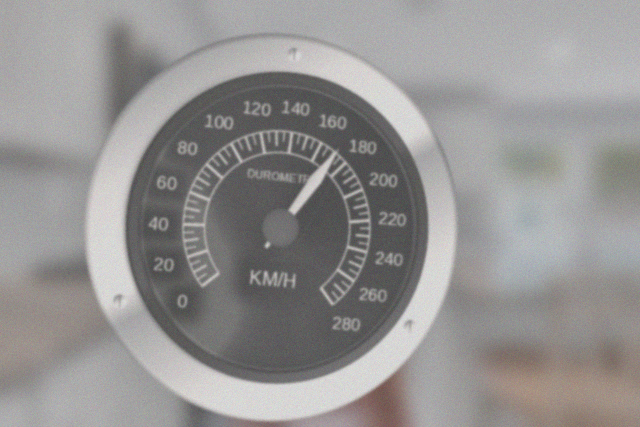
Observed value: 170 km/h
